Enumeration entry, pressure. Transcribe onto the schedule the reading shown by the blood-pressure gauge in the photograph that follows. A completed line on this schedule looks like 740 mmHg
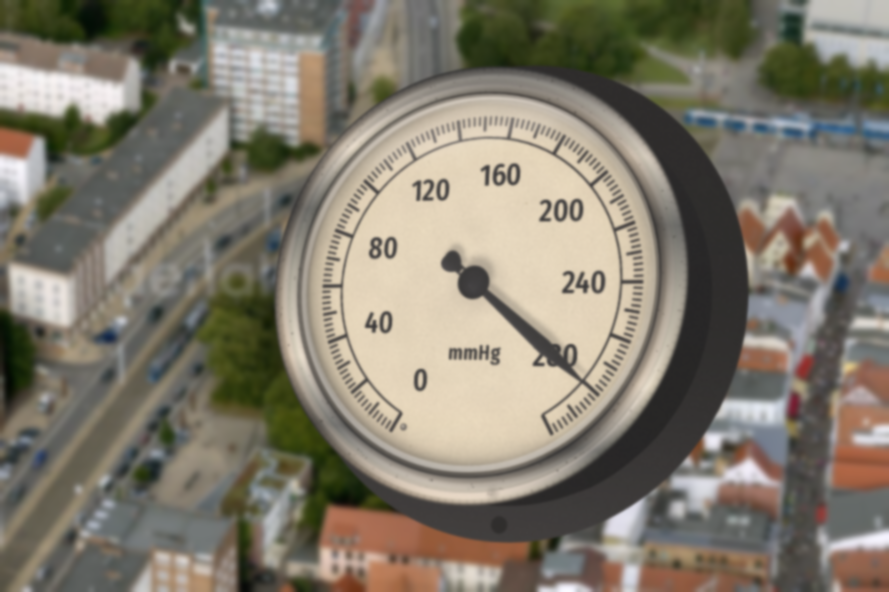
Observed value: 280 mmHg
